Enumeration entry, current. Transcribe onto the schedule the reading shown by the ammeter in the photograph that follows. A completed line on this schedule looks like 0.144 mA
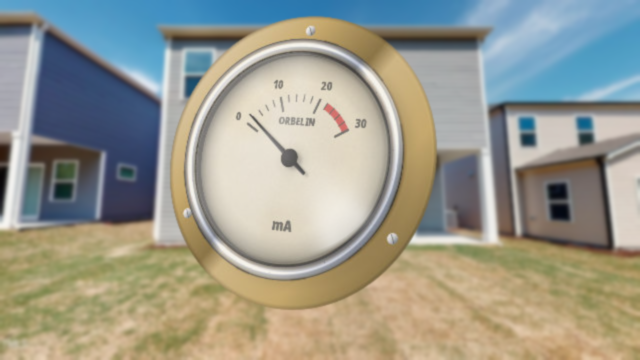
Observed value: 2 mA
